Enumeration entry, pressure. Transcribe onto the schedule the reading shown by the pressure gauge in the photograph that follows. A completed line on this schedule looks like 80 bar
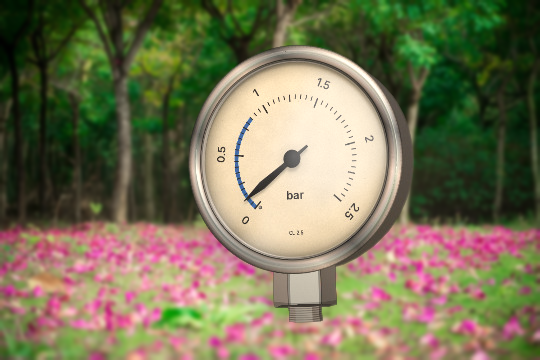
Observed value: 0.1 bar
